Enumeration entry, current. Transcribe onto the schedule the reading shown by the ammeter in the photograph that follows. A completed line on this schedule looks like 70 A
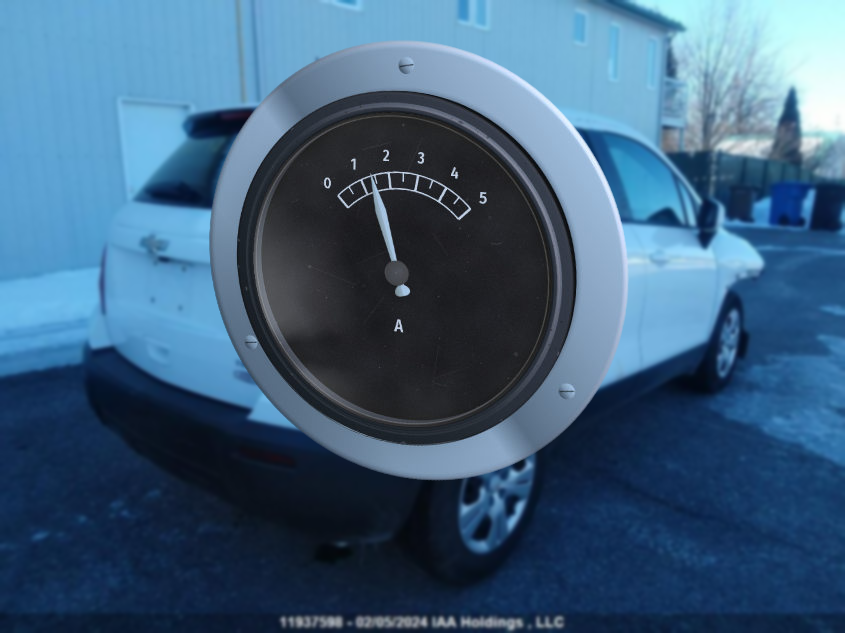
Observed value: 1.5 A
